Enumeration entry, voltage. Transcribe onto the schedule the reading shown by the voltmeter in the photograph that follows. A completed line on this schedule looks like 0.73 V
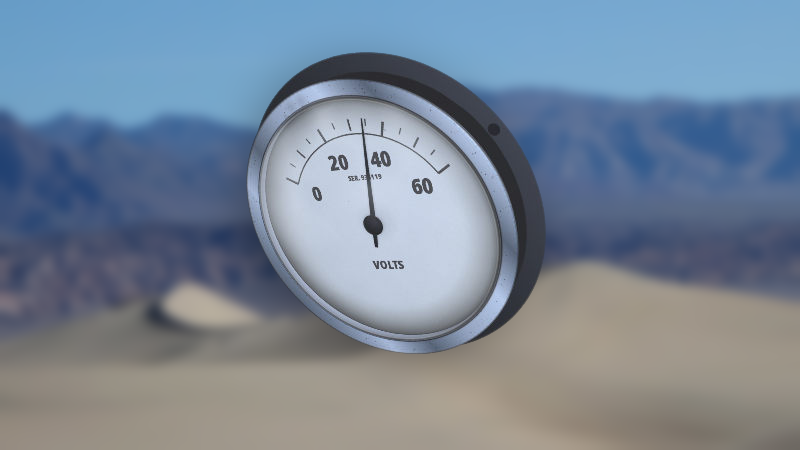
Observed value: 35 V
